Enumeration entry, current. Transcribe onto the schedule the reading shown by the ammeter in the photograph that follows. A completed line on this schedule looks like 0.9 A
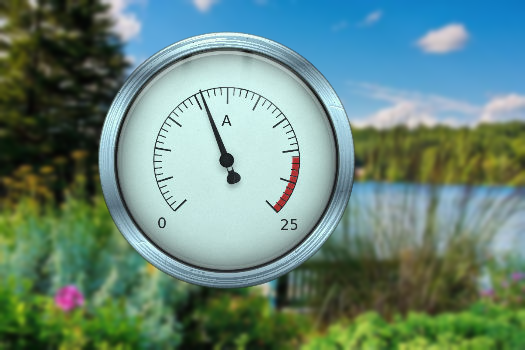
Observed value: 10.5 A
